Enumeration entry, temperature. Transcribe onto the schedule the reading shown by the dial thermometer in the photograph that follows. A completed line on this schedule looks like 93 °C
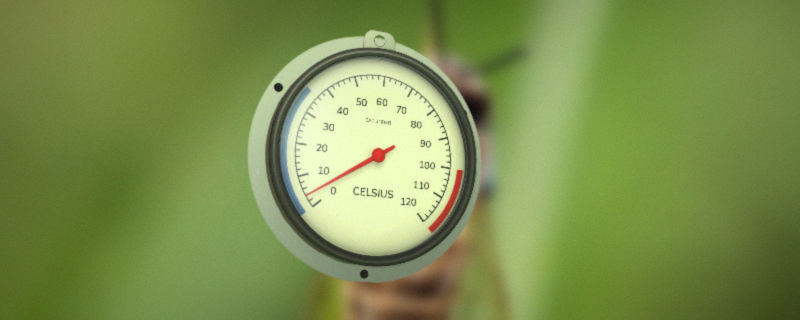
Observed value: 4 °C
